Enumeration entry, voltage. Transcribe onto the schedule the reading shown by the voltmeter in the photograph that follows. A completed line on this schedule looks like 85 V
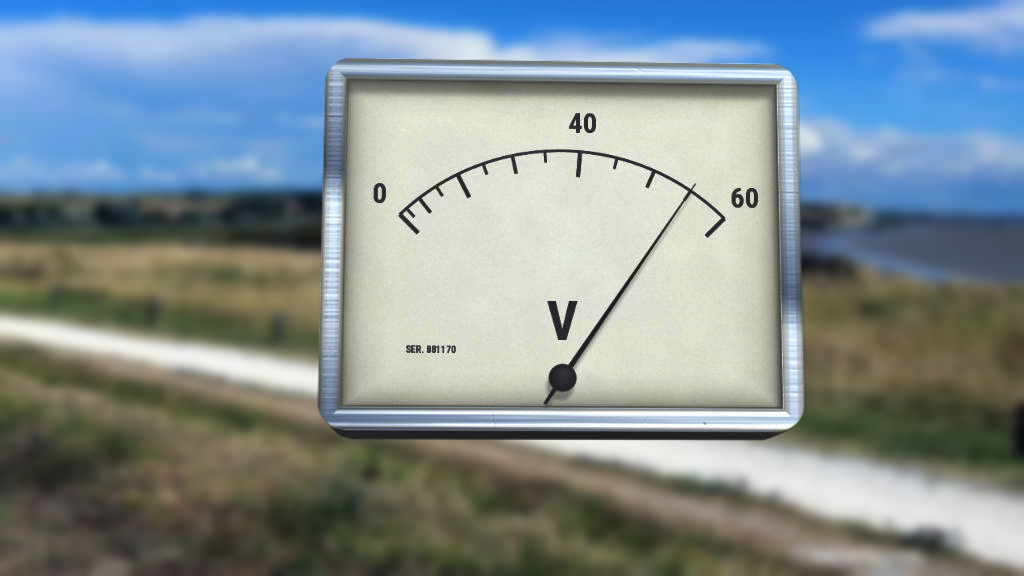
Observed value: 55 V
